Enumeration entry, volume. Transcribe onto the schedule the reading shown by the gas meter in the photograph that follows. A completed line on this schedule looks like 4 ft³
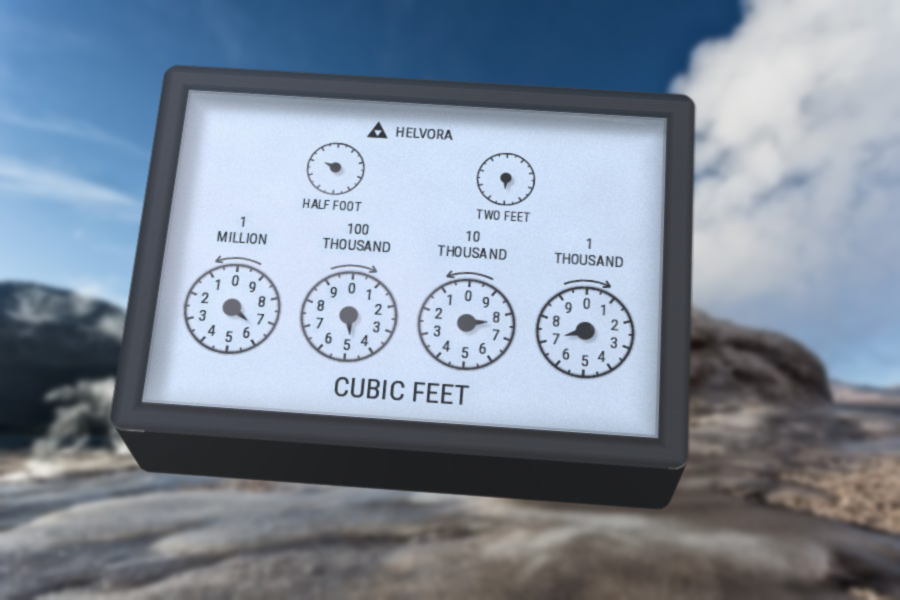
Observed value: 647700 ft³
